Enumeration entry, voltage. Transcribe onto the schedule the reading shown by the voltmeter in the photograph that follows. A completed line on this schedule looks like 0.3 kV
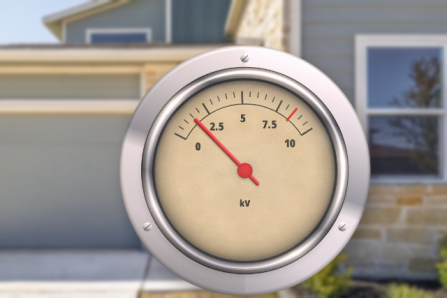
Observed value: 1.5 kV
